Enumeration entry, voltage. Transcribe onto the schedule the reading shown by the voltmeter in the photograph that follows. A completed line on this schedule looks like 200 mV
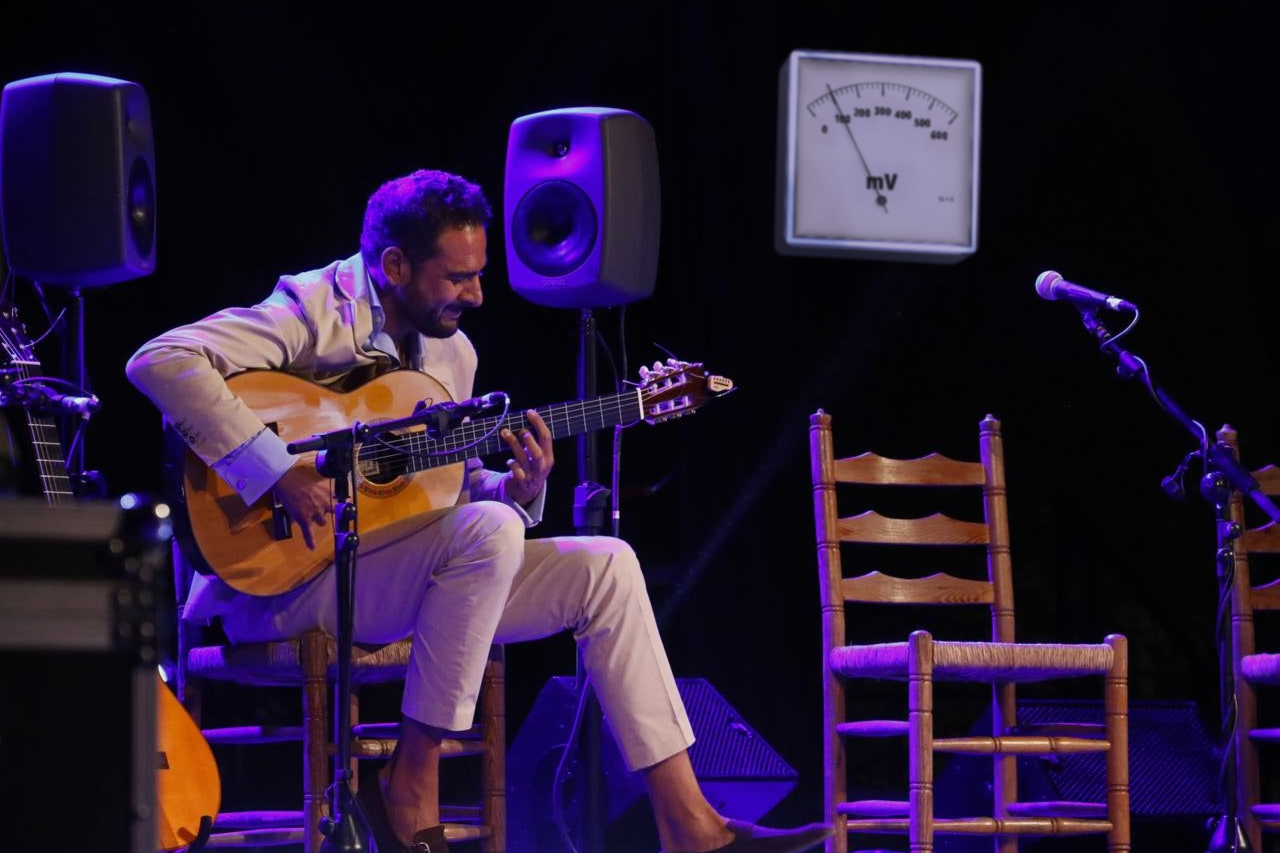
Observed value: 100 mV
